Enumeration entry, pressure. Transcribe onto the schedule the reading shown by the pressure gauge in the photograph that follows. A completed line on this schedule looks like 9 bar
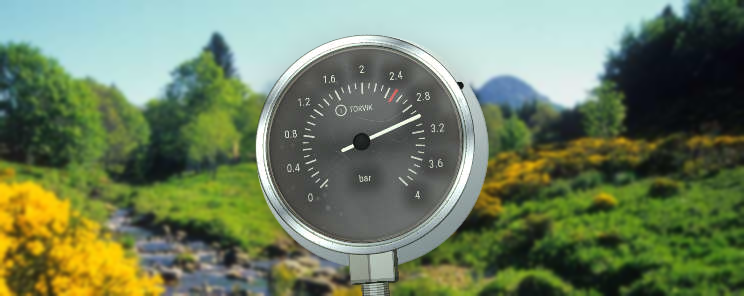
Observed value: 3 bar
